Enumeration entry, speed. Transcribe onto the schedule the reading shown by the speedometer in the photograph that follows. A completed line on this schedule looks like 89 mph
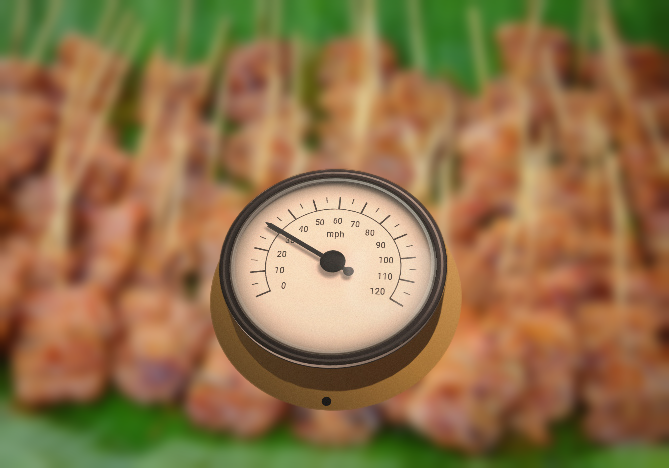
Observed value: 30 mph
